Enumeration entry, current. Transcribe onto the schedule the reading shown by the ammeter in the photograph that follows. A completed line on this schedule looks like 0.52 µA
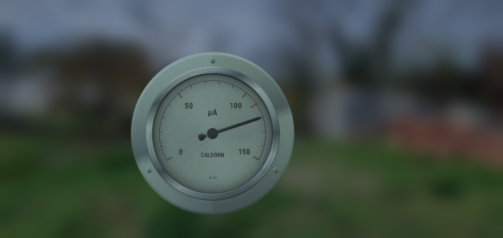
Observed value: 120 µA
